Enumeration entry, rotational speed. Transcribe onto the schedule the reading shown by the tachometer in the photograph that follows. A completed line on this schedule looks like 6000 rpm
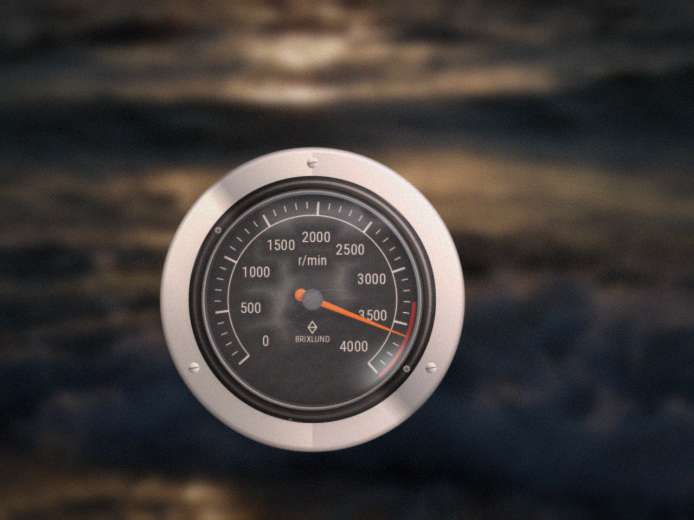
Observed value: 3600 rpm
